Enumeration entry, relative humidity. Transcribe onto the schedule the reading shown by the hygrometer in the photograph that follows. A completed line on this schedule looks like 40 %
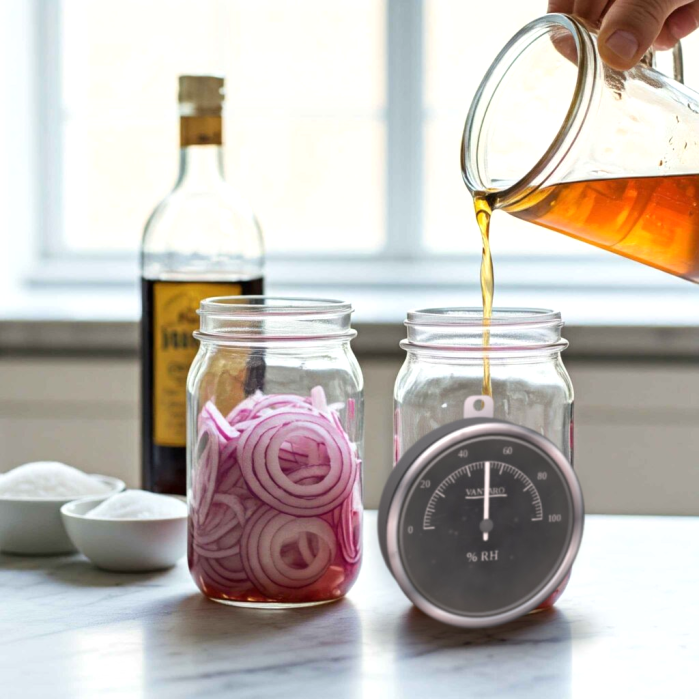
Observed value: 50 %
